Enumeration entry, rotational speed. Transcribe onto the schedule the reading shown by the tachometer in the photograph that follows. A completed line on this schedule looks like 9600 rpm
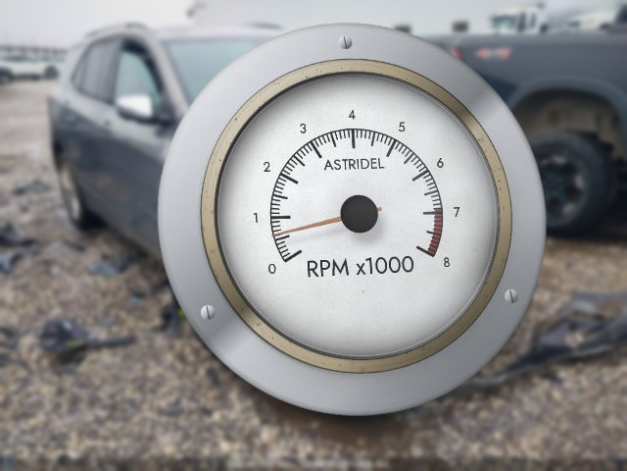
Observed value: 600 rpm
